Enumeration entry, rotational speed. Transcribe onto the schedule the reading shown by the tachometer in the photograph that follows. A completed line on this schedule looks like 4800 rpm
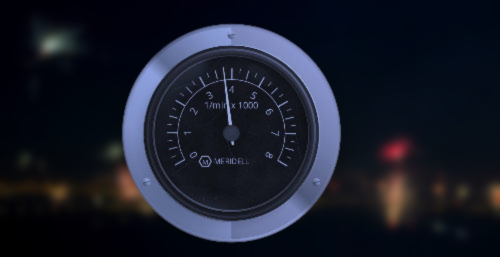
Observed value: 3750 rpm
